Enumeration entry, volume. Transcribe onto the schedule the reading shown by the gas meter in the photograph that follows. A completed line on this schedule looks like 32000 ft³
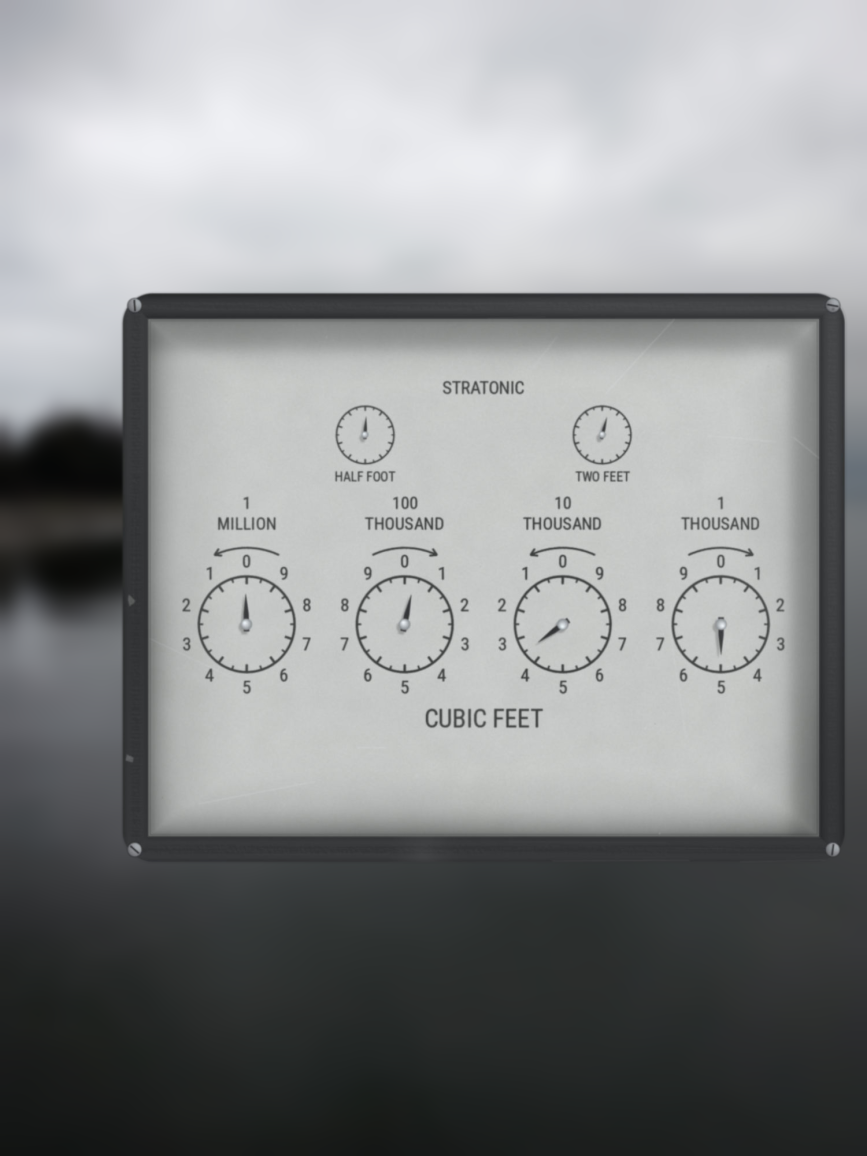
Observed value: 3500 ft³
